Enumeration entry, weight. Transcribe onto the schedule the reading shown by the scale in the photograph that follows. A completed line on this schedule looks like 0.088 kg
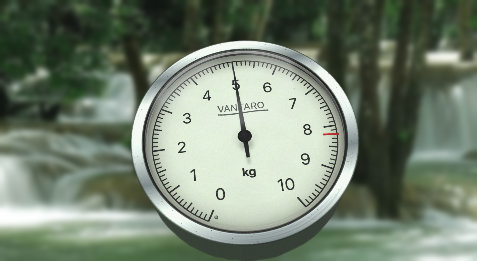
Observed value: 5 kg
